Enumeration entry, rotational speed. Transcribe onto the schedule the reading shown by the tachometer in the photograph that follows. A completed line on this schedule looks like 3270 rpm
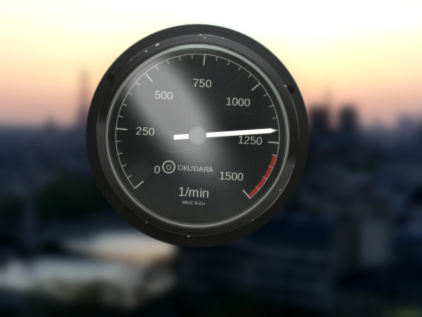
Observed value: 1200 rpm
